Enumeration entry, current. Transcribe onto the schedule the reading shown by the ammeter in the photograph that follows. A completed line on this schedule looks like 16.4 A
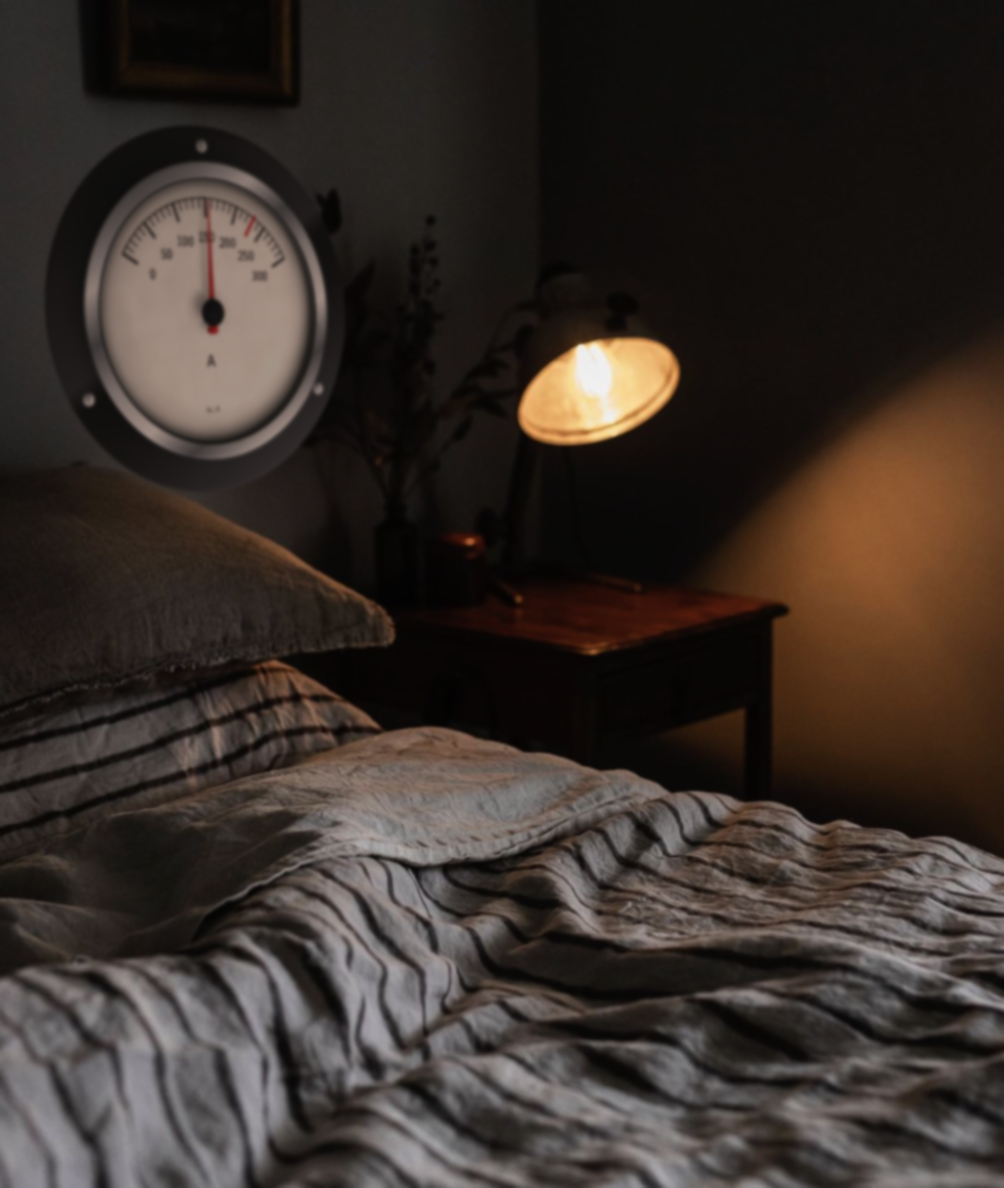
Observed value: 150 A
